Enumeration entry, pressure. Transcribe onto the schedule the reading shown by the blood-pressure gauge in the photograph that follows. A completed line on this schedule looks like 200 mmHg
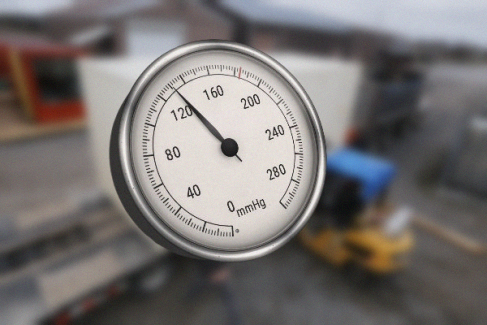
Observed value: 130 mmHg
